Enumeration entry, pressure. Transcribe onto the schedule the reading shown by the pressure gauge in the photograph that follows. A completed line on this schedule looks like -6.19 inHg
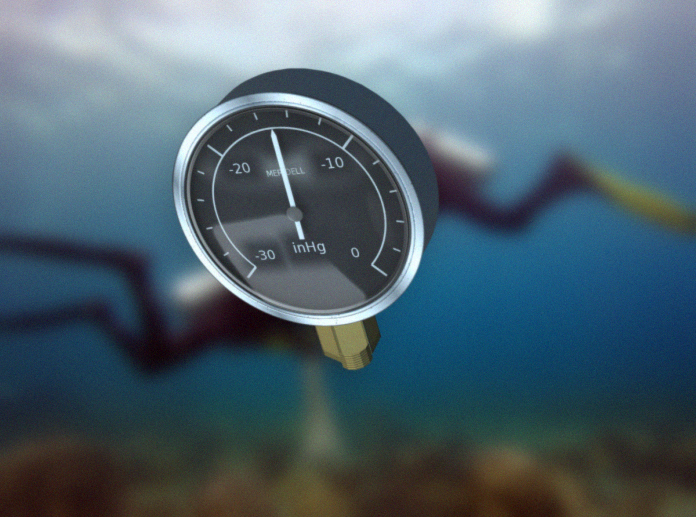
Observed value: -15 inHg
